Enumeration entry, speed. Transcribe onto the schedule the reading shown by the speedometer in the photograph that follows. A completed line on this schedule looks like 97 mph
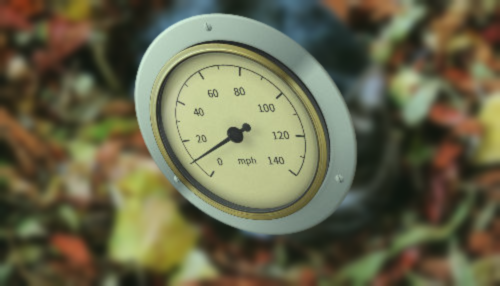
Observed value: 10 mph
